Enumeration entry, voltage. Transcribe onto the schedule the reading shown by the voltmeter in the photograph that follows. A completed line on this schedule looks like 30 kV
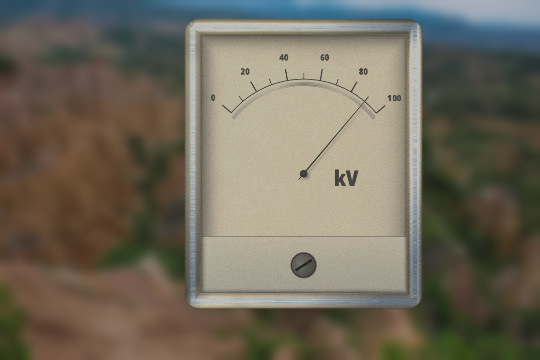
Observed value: 90 kV
